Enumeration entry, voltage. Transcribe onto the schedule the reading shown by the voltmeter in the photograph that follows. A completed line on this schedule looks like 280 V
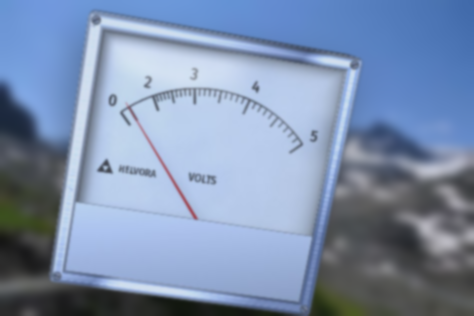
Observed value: 1 V
